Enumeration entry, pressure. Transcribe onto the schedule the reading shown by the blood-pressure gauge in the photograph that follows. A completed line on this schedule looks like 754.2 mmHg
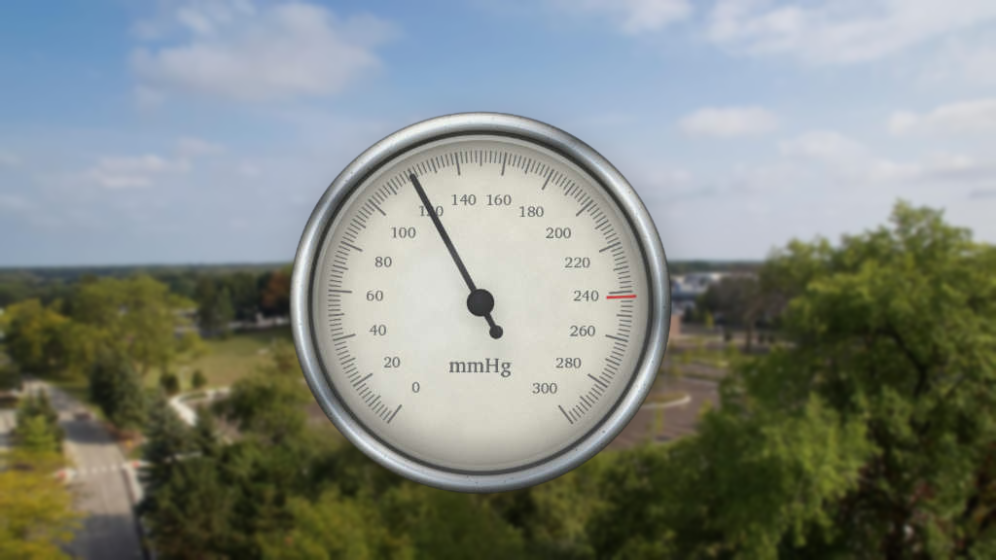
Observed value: 120 mmHg
